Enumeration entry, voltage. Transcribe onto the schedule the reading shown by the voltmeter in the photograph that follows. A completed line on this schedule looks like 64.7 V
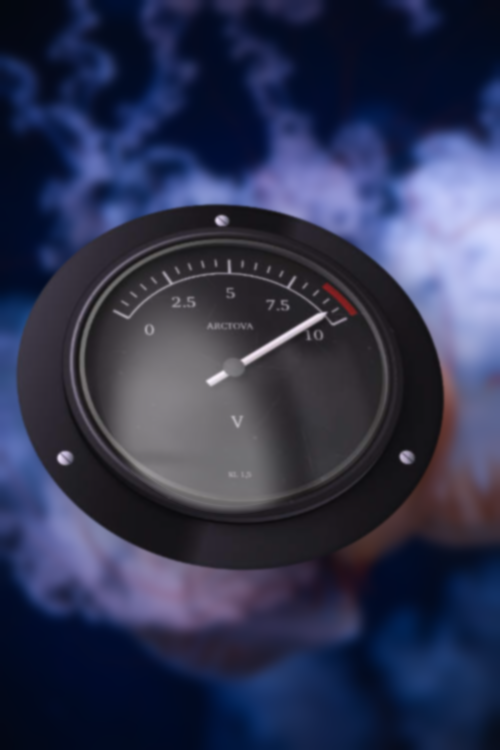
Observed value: 9.5 V
